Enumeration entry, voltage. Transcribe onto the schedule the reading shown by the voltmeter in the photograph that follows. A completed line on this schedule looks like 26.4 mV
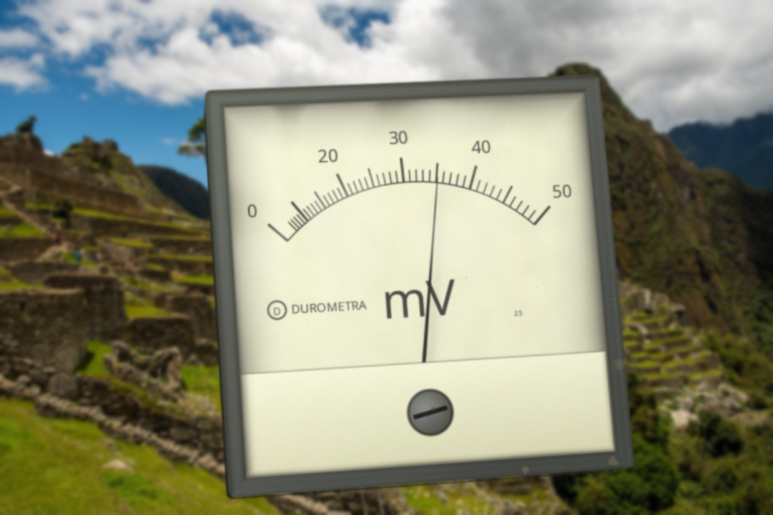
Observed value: 35 mV
